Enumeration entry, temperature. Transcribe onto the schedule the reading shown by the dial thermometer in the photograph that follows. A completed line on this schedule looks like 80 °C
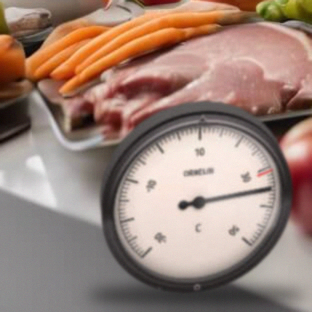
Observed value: 35 °C
